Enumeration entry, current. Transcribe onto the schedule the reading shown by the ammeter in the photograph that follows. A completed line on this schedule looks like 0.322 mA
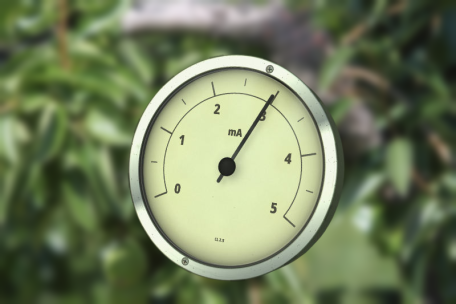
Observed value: 3 mA
